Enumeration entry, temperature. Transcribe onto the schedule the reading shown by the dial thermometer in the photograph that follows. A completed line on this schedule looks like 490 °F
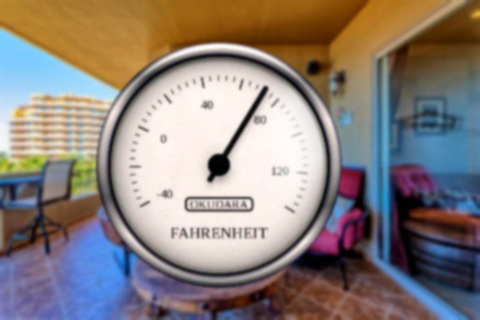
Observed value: 72 °F
